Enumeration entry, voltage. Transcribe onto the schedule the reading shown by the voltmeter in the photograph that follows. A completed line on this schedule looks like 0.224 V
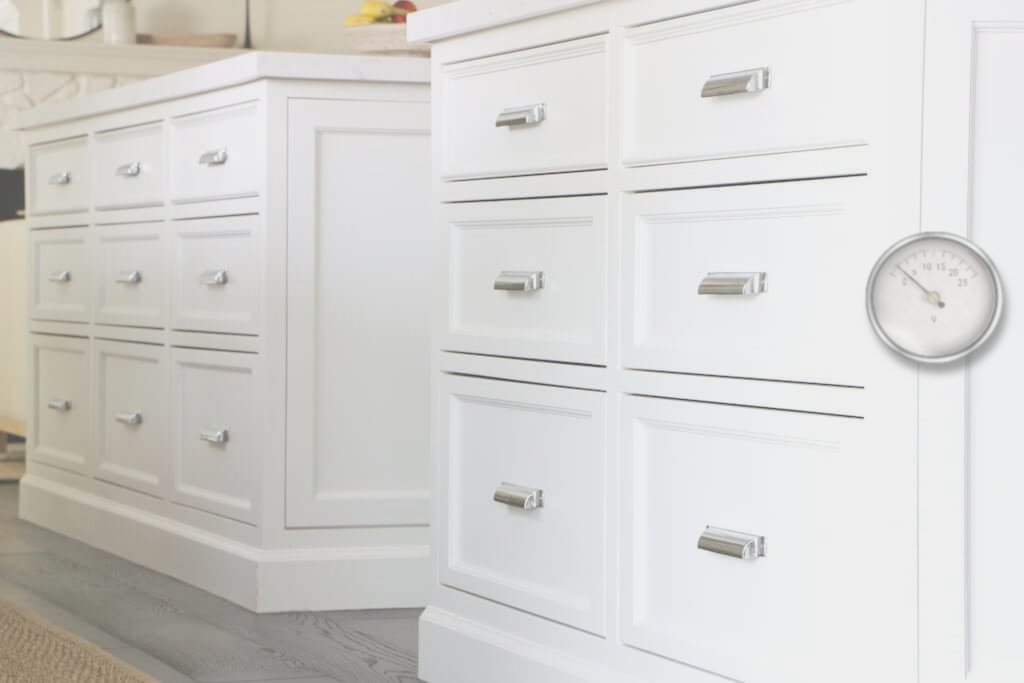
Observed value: 2.5 V
